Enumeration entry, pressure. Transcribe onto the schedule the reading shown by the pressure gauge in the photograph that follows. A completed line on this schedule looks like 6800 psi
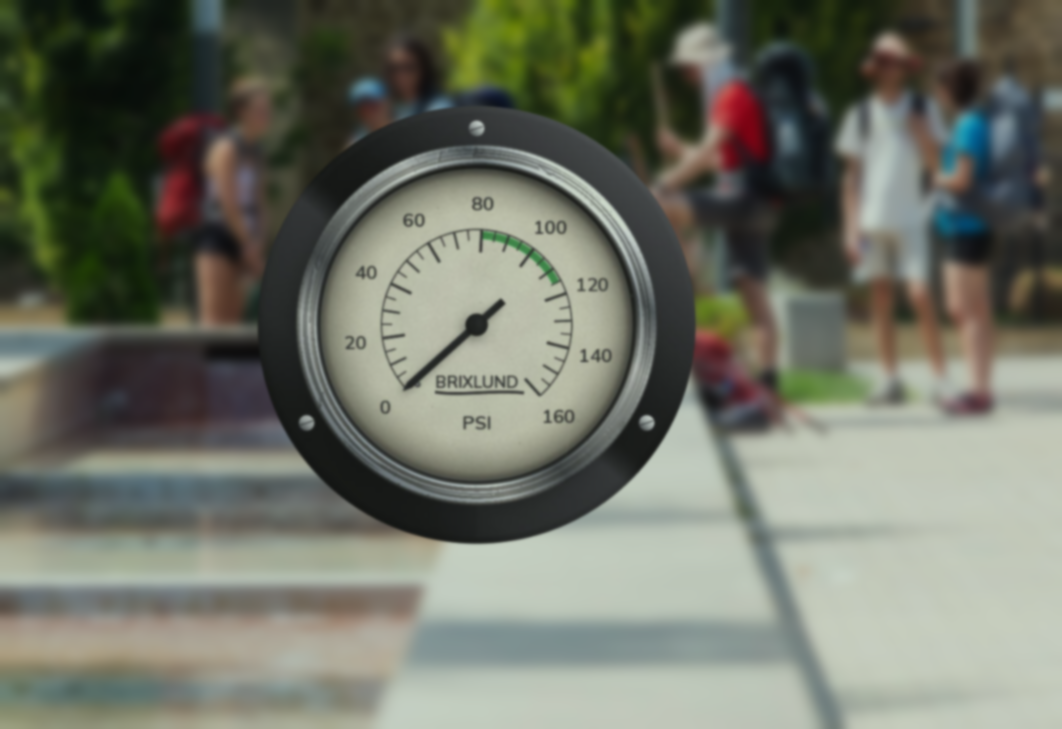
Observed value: 0 psi
